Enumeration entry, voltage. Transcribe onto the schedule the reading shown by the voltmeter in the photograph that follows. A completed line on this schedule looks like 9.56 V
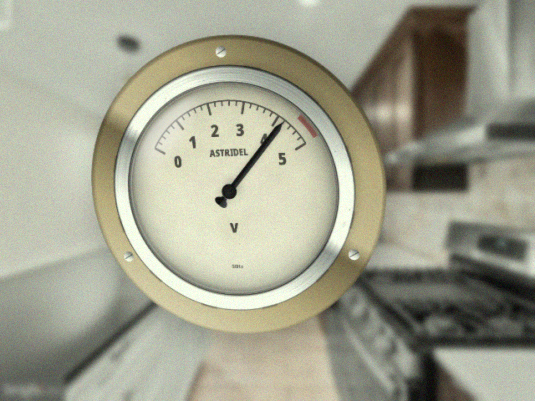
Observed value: 4.2 V
